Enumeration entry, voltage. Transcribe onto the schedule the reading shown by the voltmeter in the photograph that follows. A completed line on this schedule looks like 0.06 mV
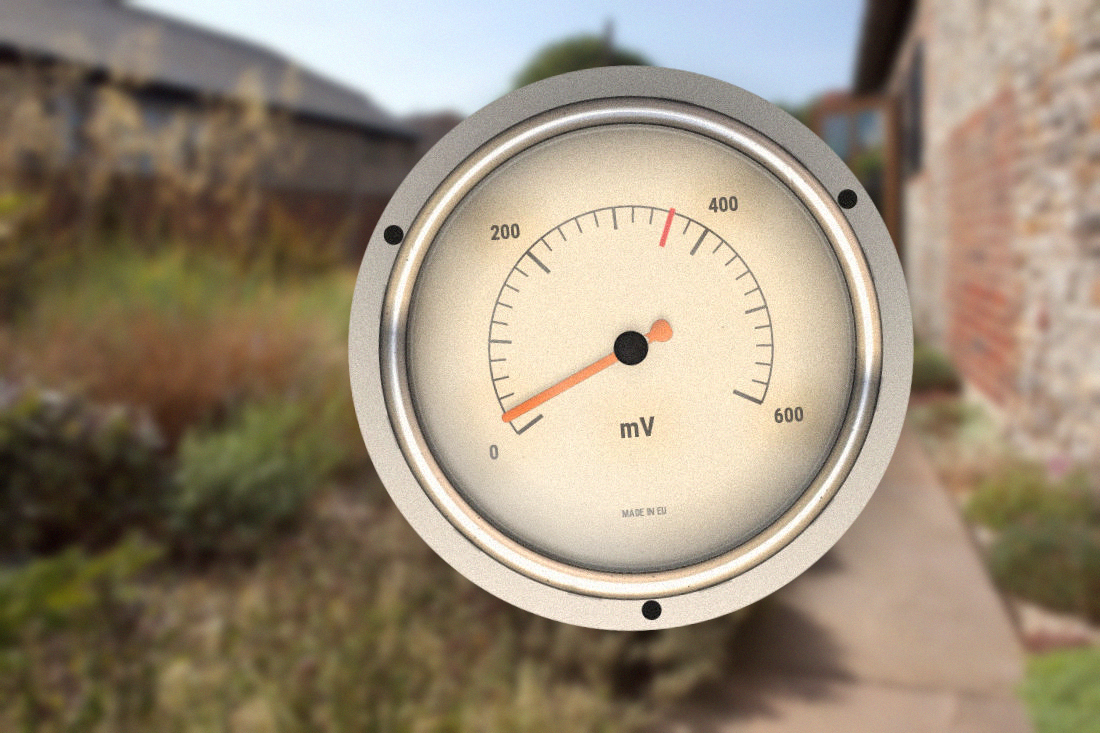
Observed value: 20 mV
